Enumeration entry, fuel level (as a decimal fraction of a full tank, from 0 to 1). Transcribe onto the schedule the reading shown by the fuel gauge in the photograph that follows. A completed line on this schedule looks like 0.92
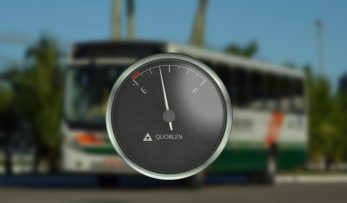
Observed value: 0.375
